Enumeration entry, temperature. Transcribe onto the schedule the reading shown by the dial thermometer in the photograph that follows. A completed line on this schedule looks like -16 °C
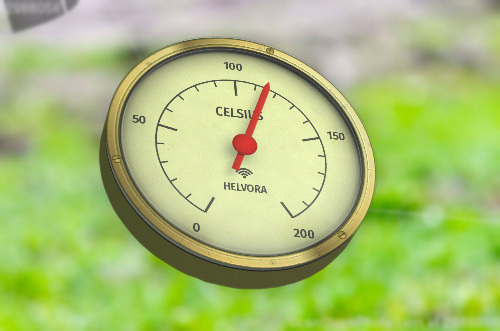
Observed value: 115 °C
